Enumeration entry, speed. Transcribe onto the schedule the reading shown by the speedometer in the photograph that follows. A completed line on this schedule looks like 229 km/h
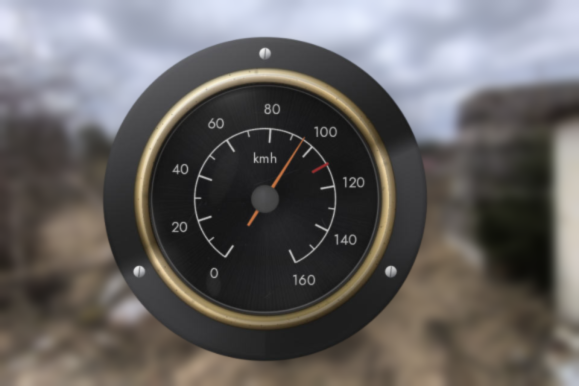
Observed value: 95 km/h
